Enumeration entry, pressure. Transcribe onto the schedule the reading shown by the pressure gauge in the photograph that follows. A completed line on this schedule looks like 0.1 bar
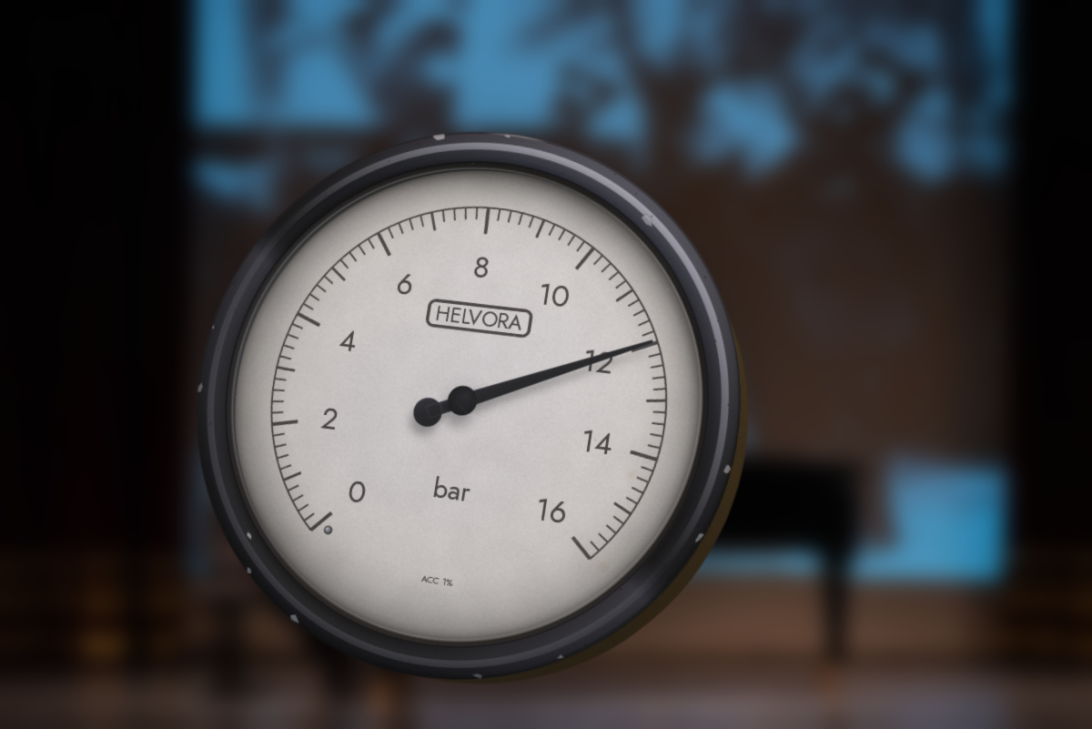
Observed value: 12 bar
